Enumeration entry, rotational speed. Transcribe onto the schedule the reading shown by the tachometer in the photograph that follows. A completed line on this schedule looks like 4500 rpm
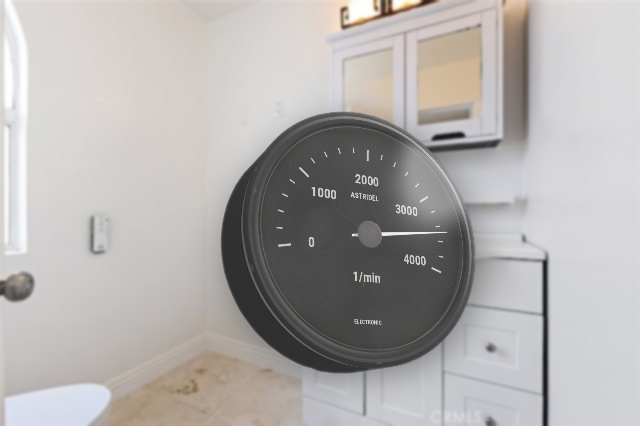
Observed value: 3500 rpm
